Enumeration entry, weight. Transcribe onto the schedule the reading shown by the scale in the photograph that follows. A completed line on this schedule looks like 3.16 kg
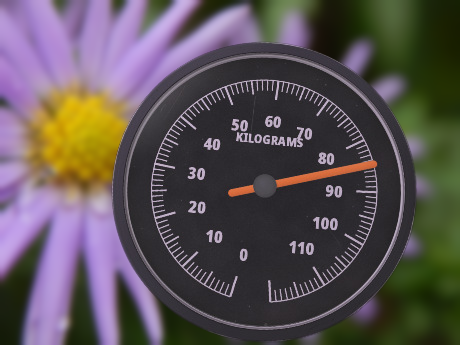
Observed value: 85 kg
